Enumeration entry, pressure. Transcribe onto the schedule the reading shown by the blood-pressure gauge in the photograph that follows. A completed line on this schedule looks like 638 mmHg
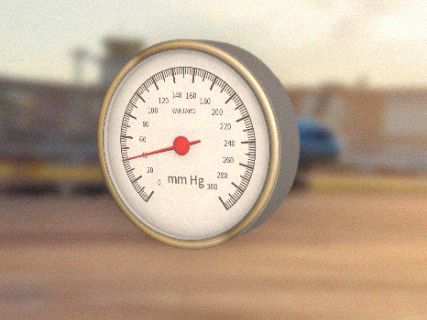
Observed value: 40 mmHg
